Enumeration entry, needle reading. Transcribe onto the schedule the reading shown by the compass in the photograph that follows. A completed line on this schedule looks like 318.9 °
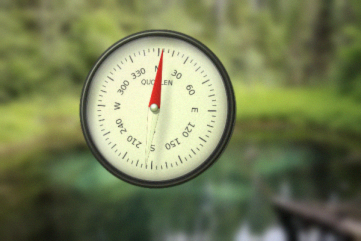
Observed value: 5 °
